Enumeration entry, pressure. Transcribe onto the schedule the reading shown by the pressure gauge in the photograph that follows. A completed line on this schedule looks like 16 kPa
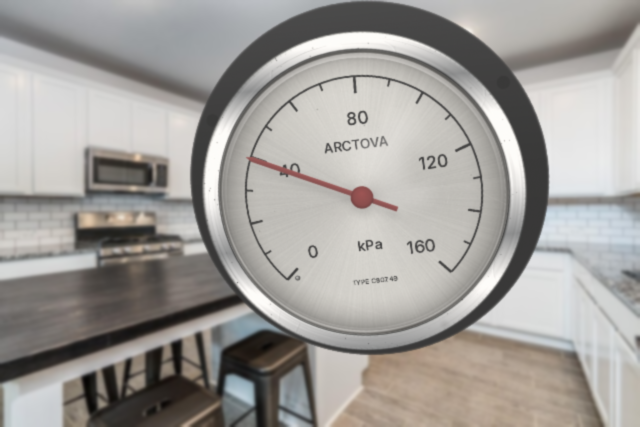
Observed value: 40 kPa
